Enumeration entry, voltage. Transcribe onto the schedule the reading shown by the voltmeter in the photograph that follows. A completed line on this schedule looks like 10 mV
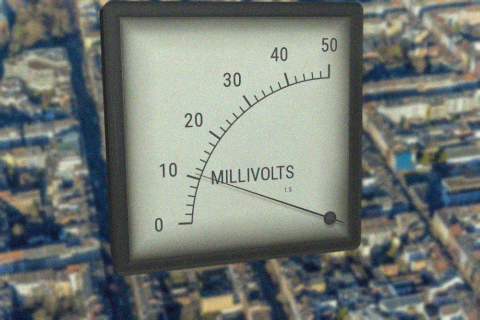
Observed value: 11 mV
